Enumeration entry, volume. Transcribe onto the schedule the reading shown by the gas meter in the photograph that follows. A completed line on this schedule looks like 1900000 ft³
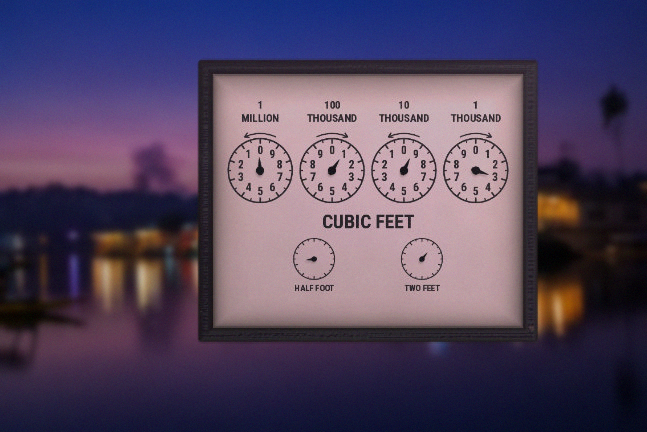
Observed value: 9300 ft³
